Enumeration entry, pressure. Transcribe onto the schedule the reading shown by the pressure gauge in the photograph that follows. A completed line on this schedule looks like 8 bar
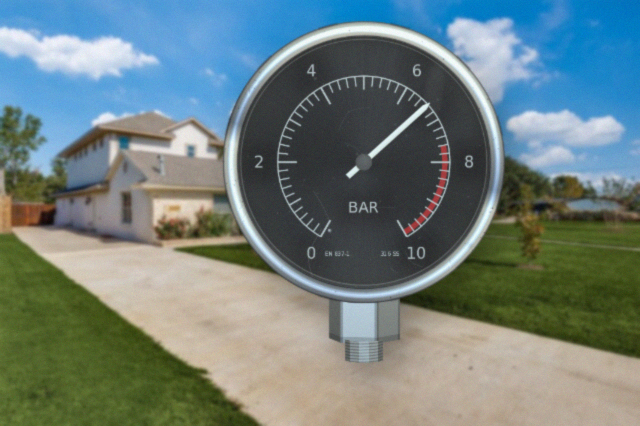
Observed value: 6.6 bar
